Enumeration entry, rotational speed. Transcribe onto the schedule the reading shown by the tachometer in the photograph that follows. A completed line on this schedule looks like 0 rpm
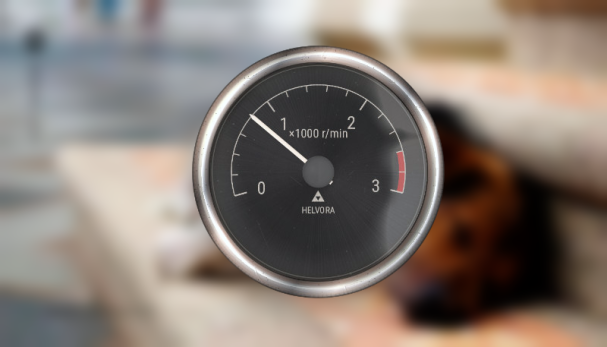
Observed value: 800 rpm
